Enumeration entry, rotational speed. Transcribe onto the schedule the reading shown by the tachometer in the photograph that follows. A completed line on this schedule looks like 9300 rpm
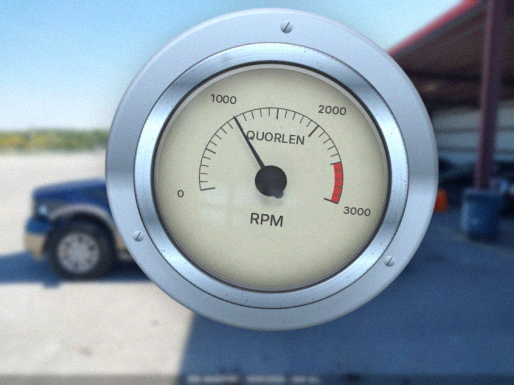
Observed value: 1000 rpm
